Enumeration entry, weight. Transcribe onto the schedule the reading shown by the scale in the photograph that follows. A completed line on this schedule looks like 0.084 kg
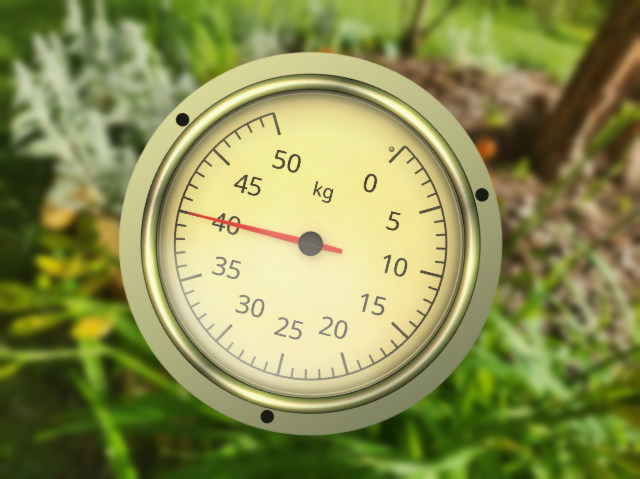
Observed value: 40 kg
